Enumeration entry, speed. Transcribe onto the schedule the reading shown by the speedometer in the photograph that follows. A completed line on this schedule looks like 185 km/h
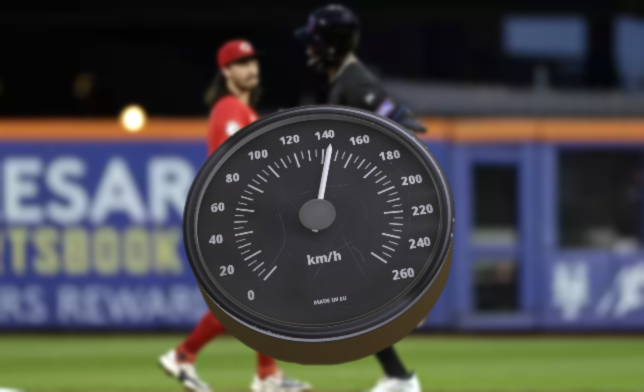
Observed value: 145 km/h
